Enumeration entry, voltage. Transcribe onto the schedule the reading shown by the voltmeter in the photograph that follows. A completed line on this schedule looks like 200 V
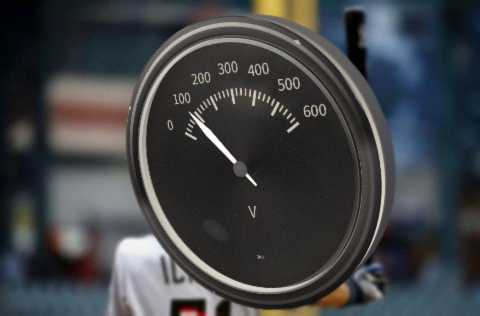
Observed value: 100 V
